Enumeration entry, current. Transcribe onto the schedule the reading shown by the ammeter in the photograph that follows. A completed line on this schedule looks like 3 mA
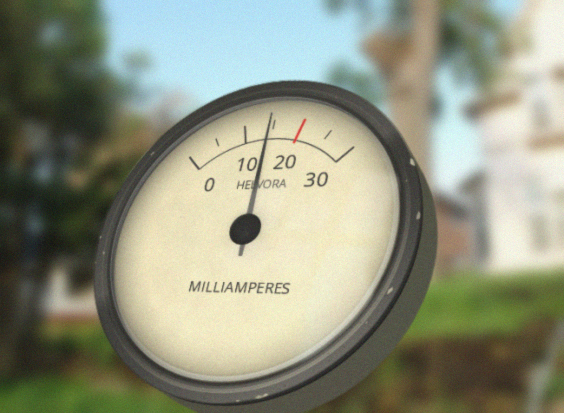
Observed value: 15 mA
